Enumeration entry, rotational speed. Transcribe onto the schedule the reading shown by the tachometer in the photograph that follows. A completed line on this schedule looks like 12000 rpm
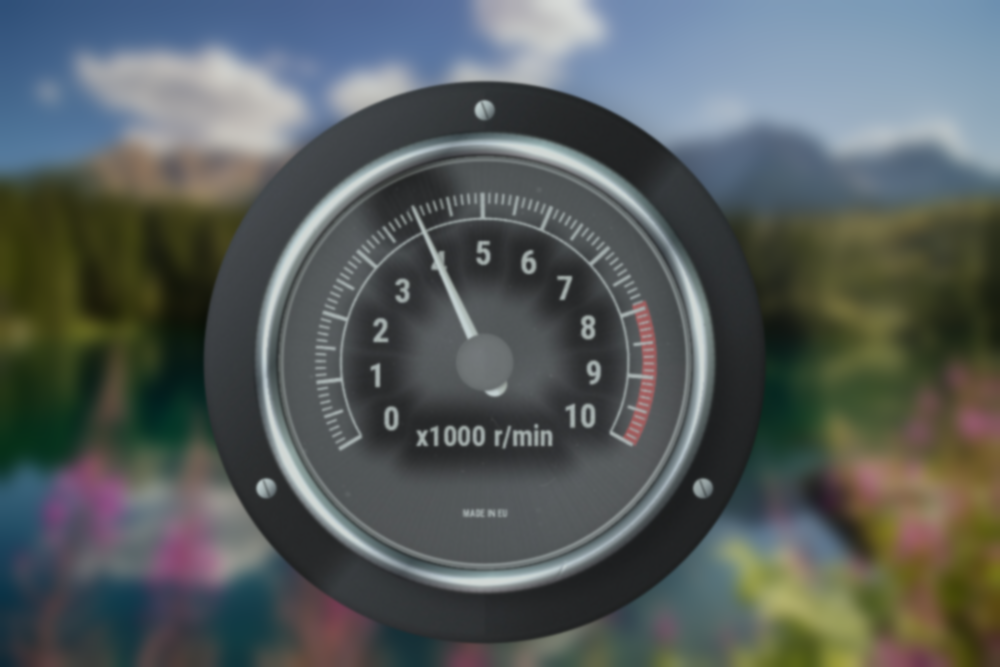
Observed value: 4000 rpm
